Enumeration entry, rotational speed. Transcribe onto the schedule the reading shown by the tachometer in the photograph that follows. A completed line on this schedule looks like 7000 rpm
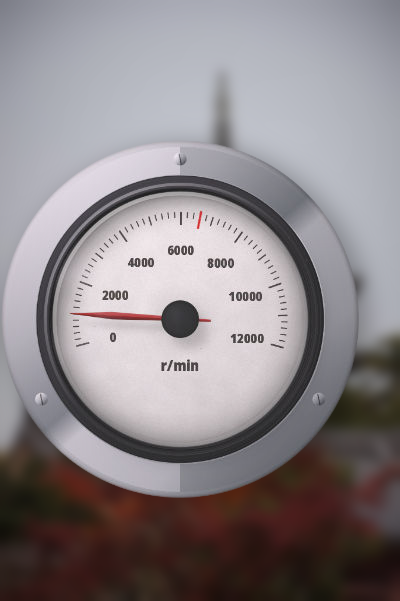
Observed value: 1000 rpm
